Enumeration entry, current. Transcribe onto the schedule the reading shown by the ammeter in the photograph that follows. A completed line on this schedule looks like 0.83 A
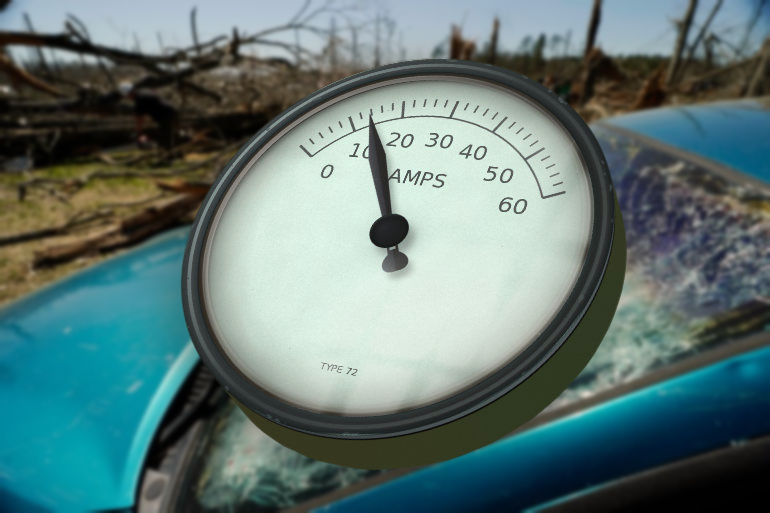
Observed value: 14 A
